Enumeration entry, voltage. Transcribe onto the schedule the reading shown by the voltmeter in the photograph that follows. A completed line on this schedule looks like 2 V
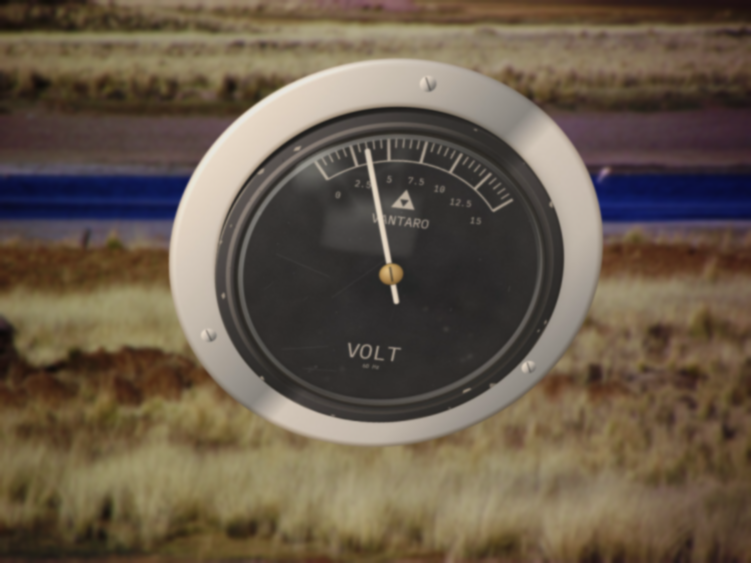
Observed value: 3.5 V
